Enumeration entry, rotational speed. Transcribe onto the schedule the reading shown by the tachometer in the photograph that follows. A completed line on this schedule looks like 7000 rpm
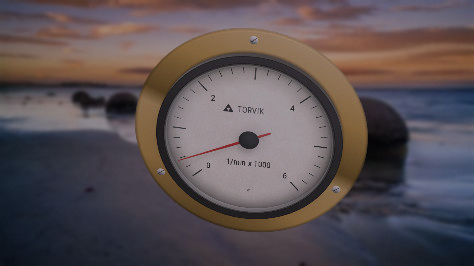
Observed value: 400 rpm
